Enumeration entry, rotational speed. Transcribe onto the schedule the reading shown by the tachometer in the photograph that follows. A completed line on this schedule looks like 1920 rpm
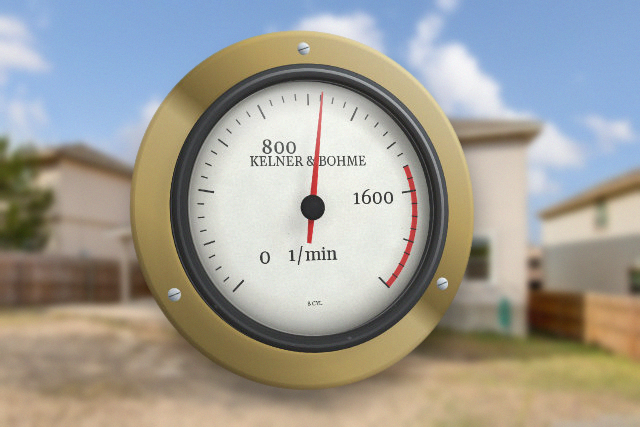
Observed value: 1050 rpm
